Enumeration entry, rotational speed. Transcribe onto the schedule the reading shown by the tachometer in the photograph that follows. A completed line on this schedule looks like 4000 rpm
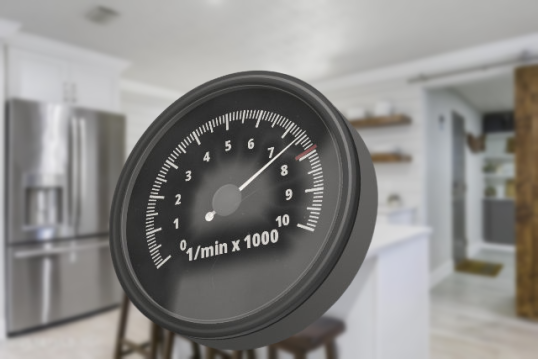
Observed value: 7500 rpm
